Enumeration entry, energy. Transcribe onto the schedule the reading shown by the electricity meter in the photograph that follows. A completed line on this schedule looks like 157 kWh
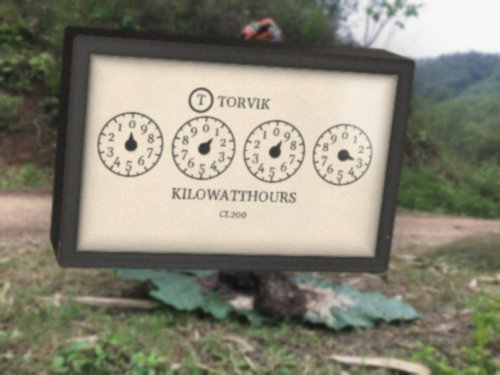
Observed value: 93 kWh
